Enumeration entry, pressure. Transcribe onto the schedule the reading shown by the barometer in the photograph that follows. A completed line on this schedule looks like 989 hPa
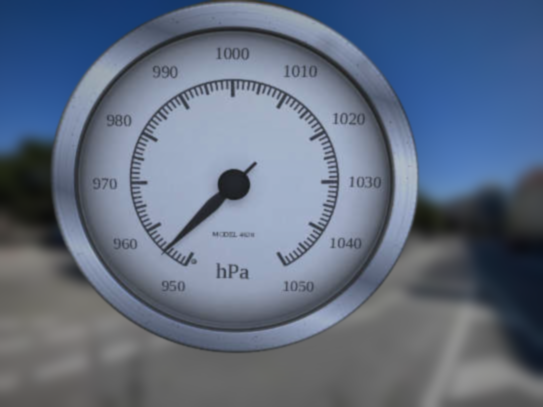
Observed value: 955 hPa
